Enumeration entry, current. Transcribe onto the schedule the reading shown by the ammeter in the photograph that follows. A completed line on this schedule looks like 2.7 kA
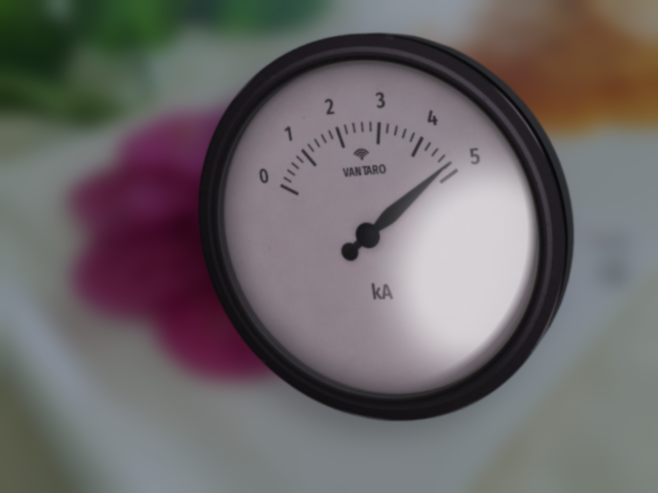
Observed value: 4.8 kA
